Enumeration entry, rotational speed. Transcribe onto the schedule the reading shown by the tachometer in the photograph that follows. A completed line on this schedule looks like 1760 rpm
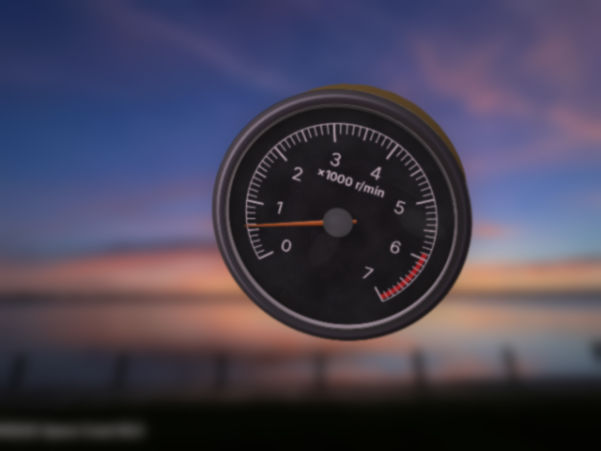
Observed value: 600 rpm
